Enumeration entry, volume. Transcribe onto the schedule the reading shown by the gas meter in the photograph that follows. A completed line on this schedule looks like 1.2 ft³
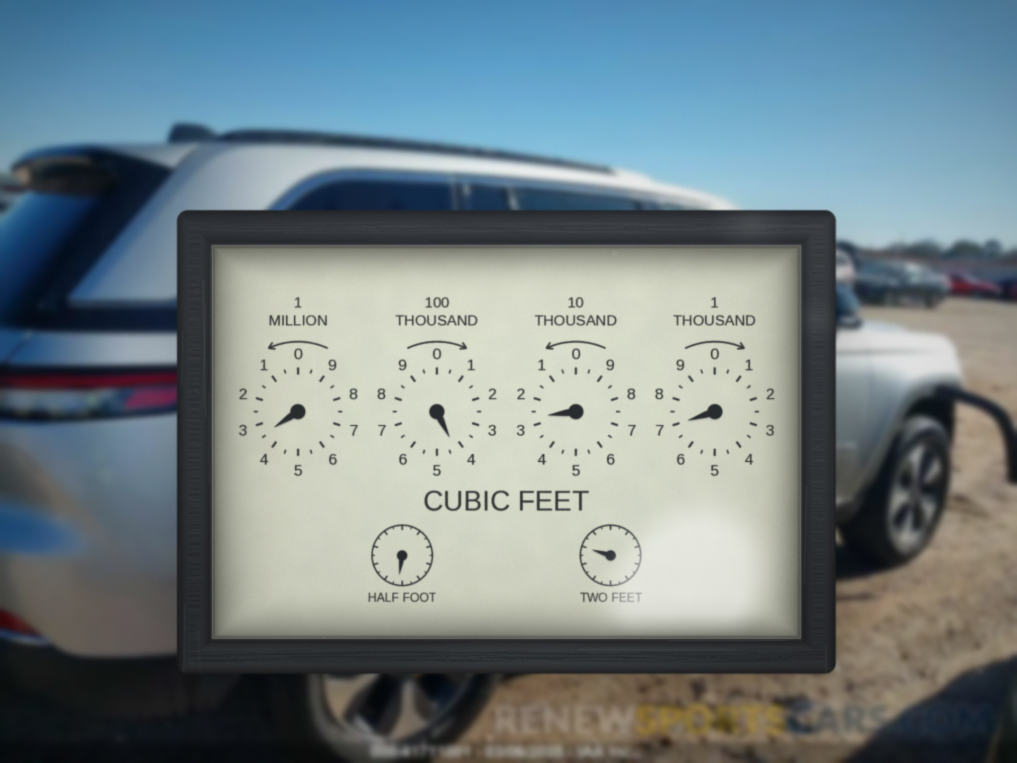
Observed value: 342700 ft³
